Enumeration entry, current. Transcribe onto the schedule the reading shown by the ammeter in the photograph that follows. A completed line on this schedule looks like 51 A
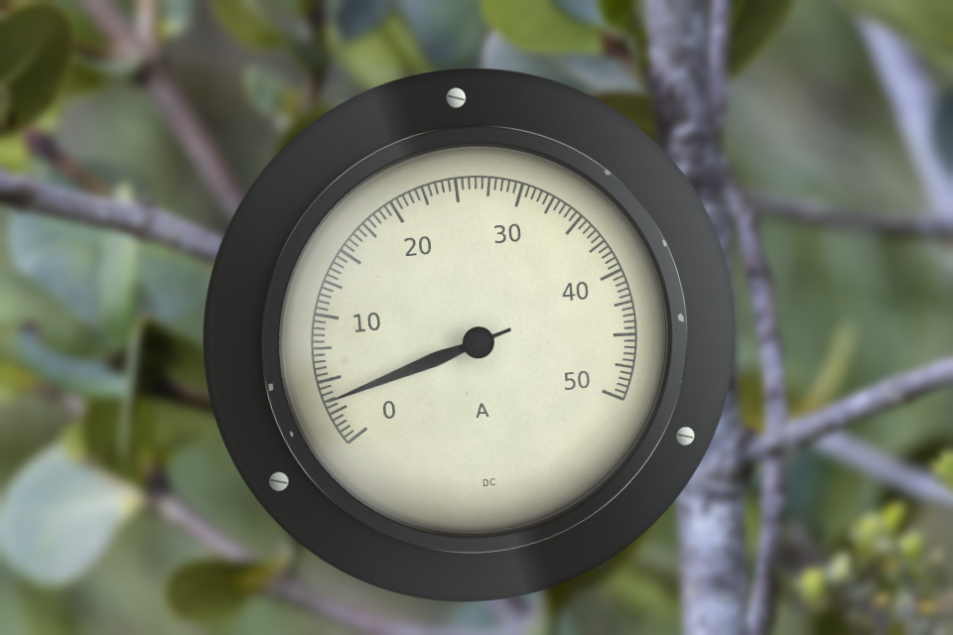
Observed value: 3.5 A
